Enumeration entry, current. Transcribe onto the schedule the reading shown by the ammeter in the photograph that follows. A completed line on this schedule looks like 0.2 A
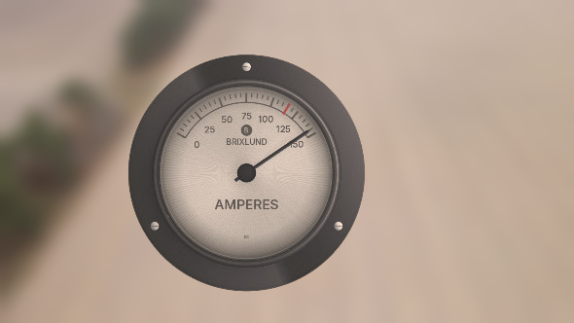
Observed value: 145 A
